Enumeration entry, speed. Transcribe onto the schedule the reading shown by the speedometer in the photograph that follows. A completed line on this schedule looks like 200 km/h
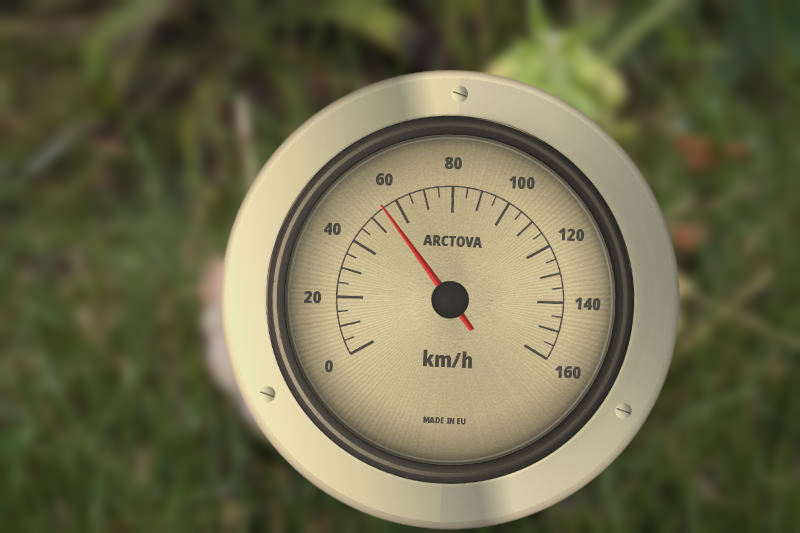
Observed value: 55 km/h
